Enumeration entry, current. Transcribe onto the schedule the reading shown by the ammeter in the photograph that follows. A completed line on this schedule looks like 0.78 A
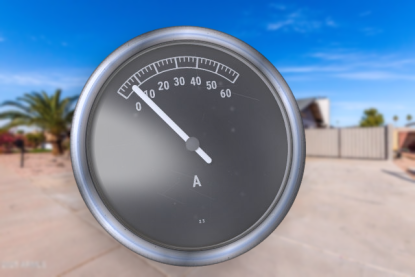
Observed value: 6 A
